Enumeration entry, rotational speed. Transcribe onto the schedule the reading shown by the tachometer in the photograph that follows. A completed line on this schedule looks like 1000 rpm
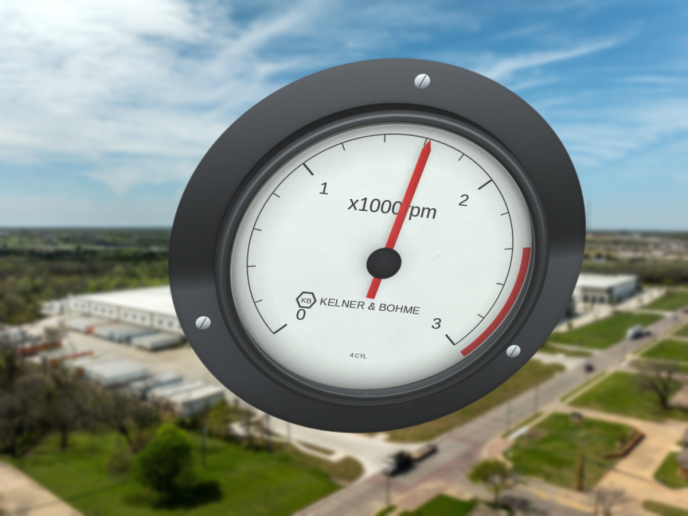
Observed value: 1600 rpm
